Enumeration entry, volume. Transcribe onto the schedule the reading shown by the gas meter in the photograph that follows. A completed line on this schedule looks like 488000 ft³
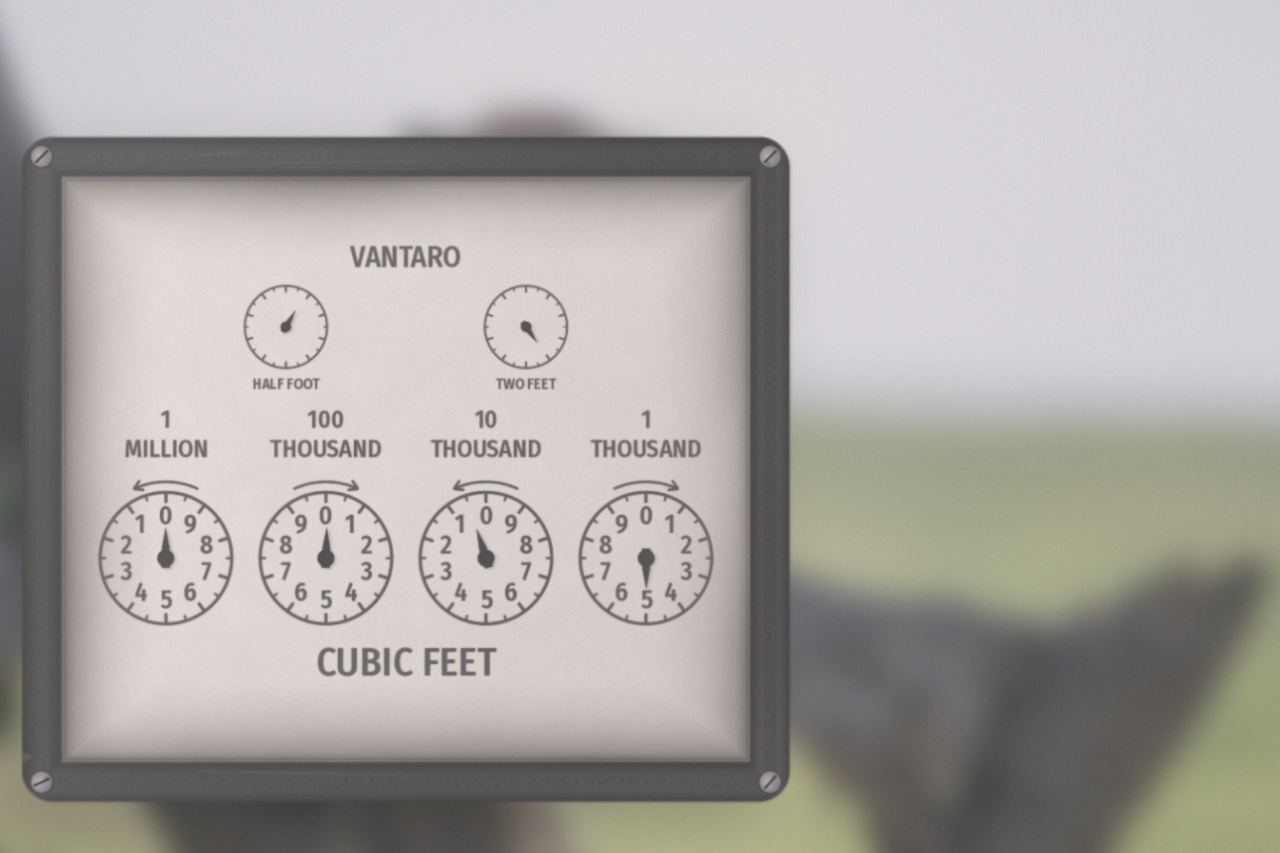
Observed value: 500 ft³
